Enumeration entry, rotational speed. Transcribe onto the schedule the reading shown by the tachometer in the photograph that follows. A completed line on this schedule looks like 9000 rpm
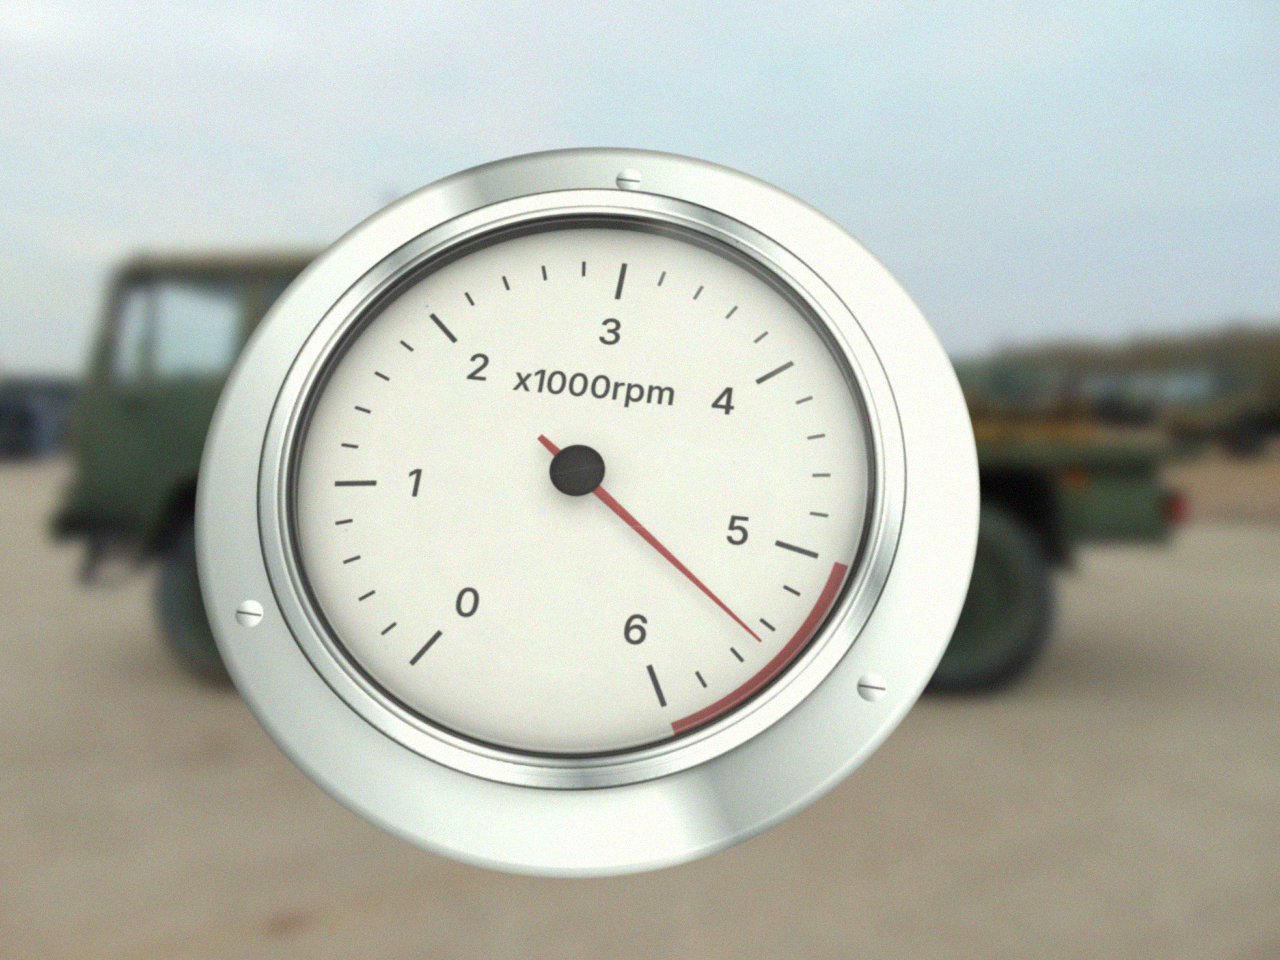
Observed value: 5500 rpm
